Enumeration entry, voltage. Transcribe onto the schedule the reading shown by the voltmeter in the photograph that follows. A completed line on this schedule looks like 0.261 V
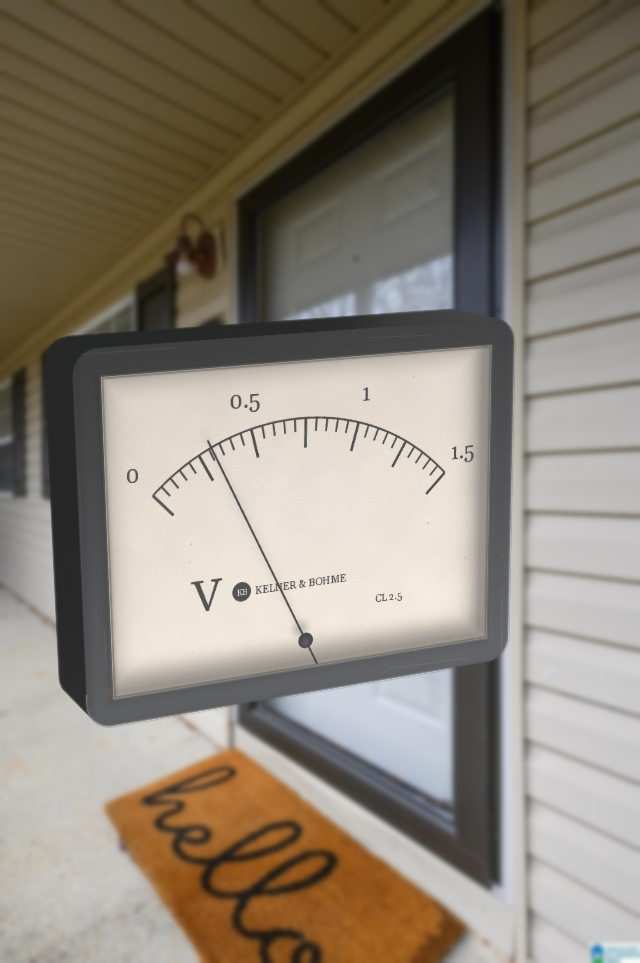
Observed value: 0.3 V
